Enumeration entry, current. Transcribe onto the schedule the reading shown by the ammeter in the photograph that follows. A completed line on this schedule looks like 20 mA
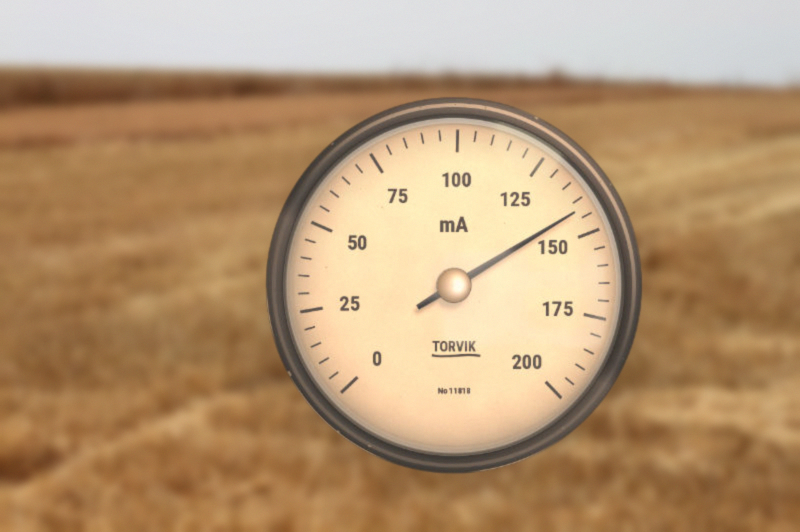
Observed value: 142.5 mA
